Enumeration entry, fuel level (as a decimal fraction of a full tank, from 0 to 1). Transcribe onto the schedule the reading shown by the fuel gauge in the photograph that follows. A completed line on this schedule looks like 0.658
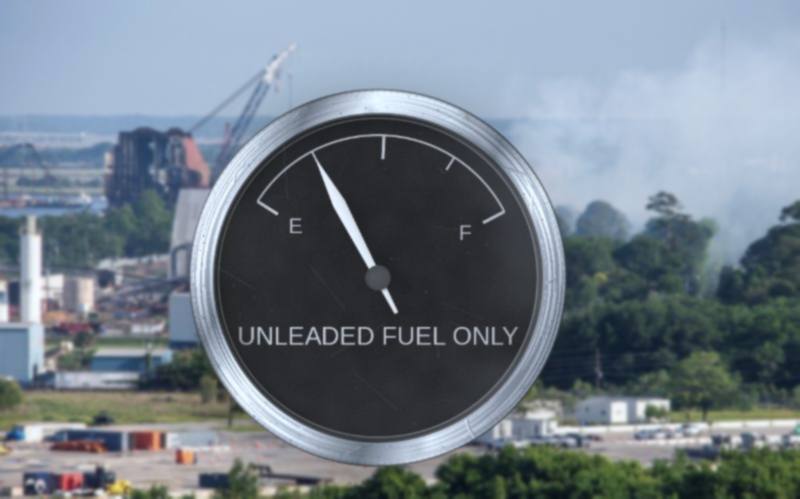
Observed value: 0.25
